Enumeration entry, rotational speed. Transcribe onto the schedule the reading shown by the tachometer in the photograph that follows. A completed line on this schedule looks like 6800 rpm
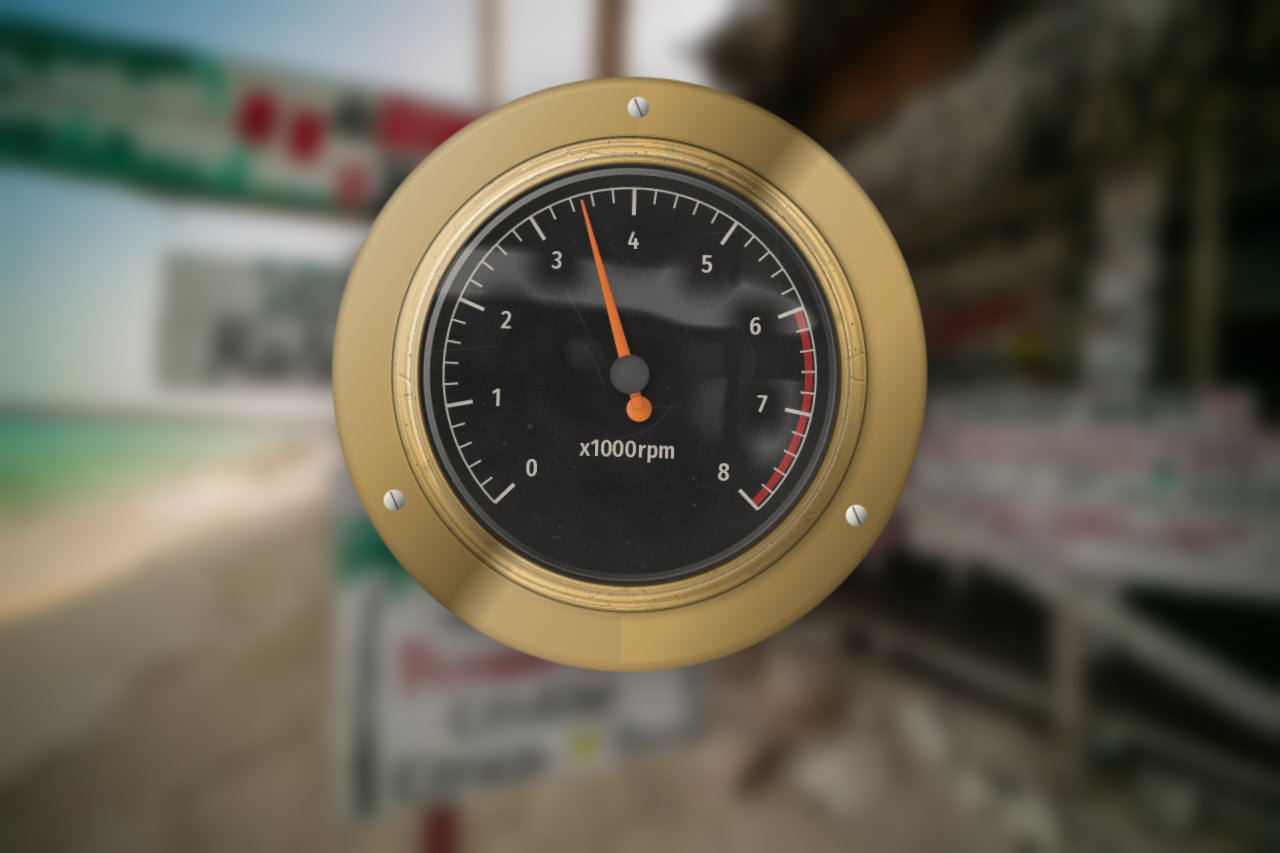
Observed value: 3500 rpm
